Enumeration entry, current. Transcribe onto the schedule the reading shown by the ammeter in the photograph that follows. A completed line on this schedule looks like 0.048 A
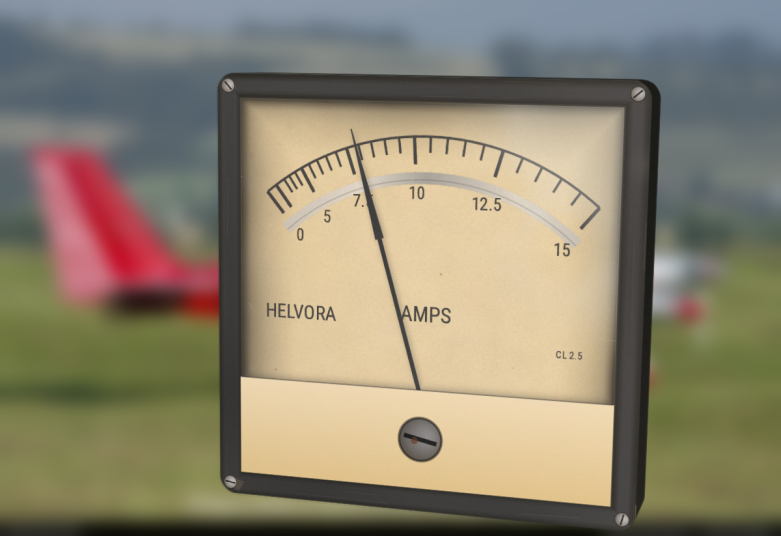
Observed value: 8 A
